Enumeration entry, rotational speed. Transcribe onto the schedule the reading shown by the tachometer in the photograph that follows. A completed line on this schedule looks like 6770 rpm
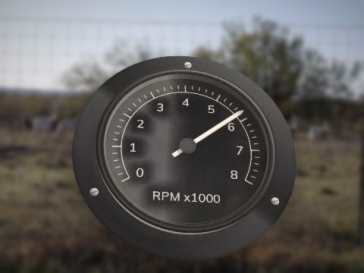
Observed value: 5800 rpm
